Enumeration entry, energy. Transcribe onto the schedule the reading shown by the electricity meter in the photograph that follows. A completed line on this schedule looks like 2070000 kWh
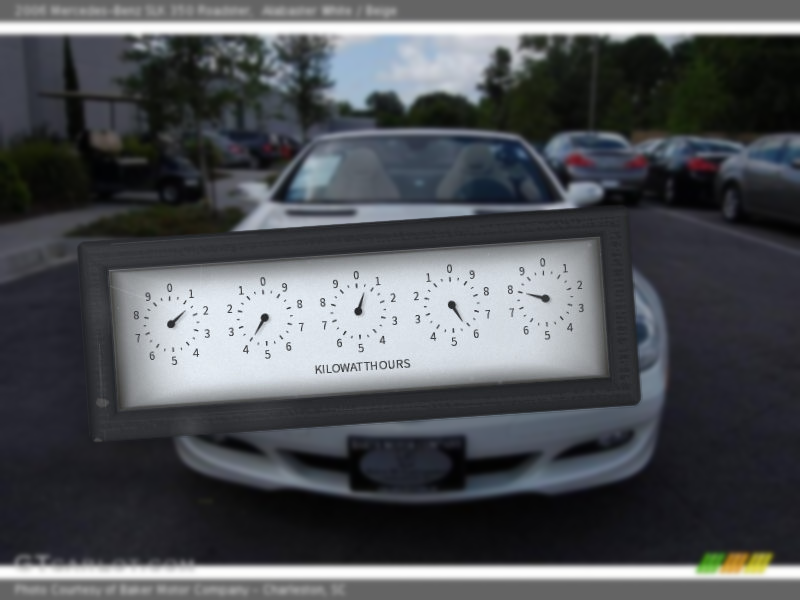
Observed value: 14058 kWh
